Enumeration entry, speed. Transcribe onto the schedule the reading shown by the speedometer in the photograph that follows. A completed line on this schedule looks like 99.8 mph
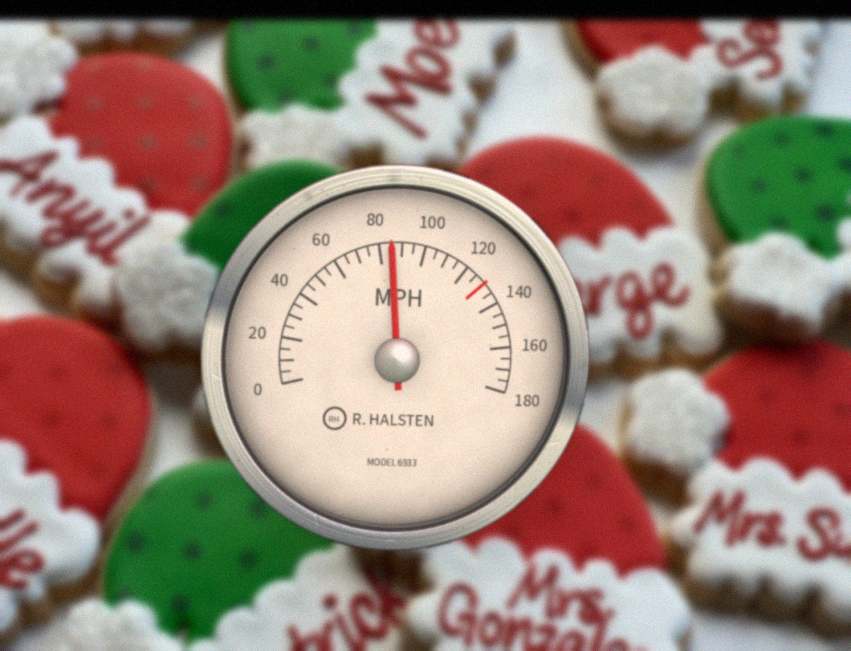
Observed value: 85 mph
